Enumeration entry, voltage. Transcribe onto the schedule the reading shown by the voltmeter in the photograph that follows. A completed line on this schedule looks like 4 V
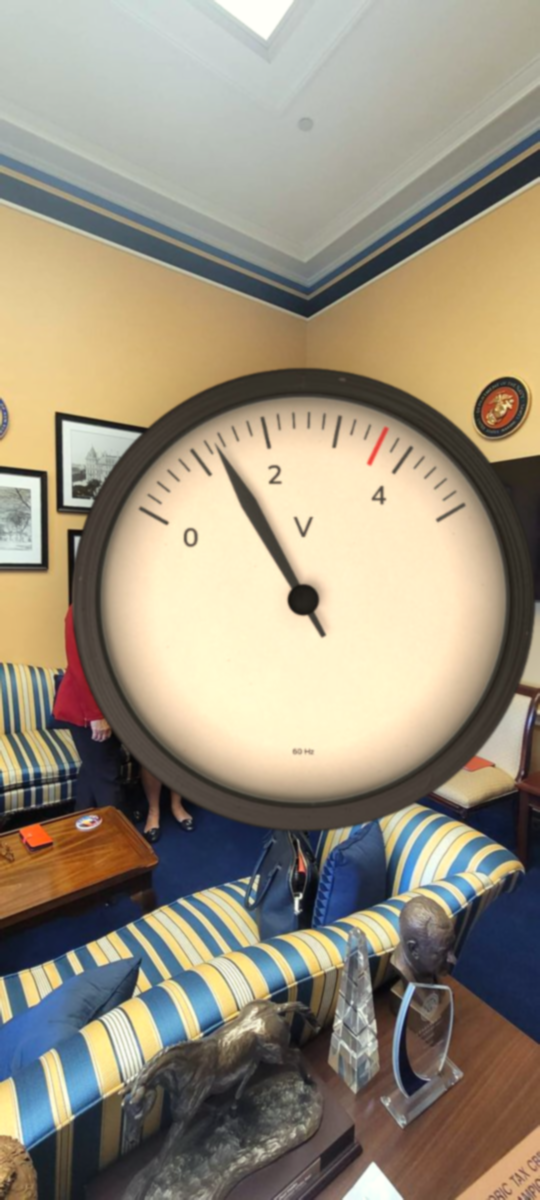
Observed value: 1.3 V
